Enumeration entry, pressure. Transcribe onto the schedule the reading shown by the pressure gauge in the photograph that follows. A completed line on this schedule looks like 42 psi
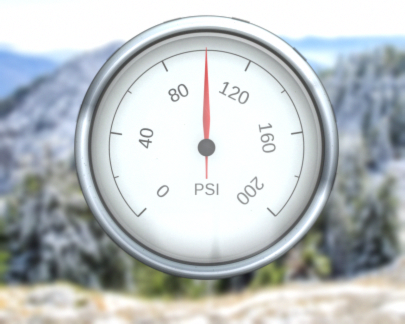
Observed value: 100 psi
